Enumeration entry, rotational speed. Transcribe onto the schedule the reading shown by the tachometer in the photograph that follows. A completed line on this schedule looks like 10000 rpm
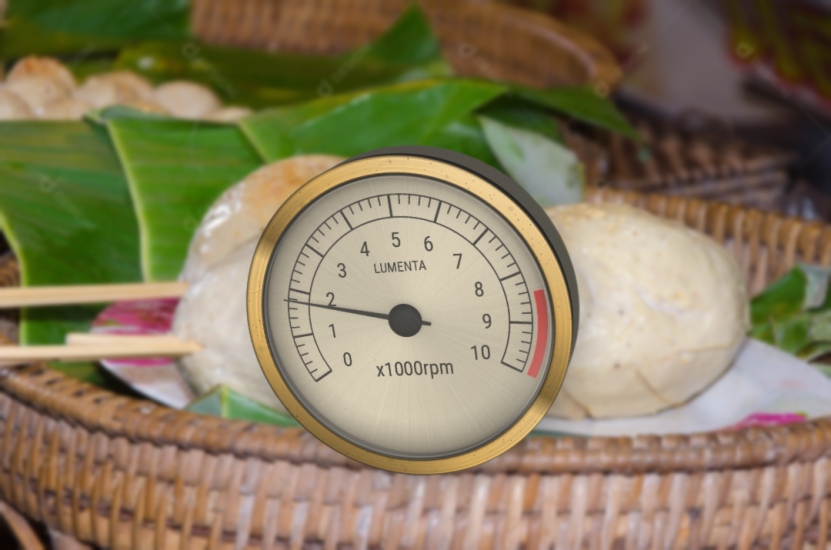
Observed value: 1800 rpm
